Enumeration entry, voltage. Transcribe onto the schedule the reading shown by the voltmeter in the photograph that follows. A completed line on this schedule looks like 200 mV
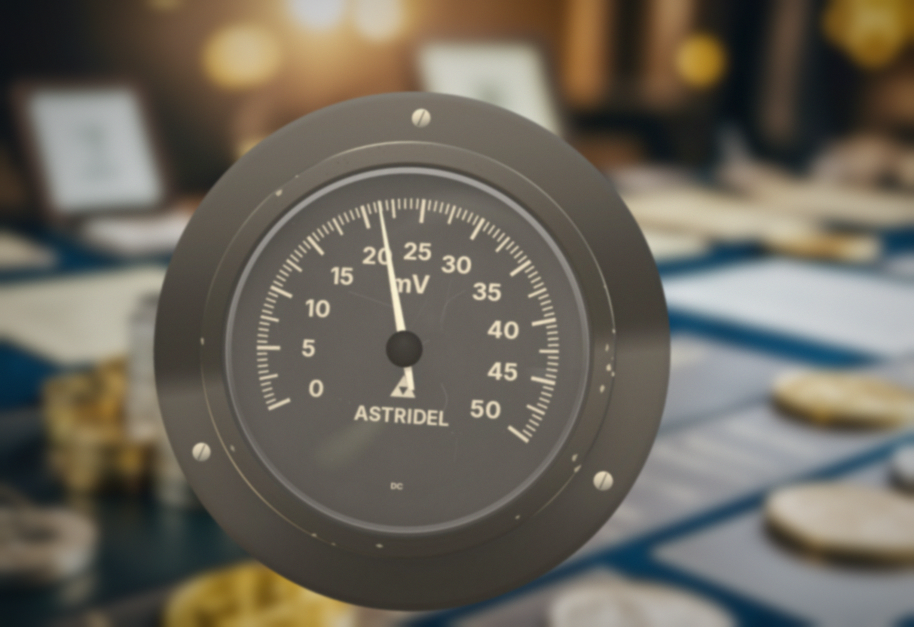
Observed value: 21.5 mV
